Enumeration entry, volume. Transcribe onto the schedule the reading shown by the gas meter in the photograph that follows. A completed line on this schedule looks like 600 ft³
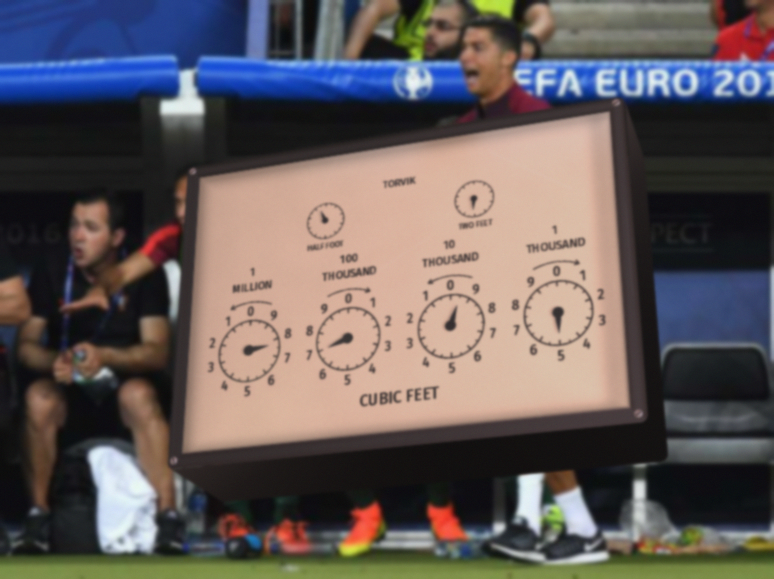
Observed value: 769500 ft³
